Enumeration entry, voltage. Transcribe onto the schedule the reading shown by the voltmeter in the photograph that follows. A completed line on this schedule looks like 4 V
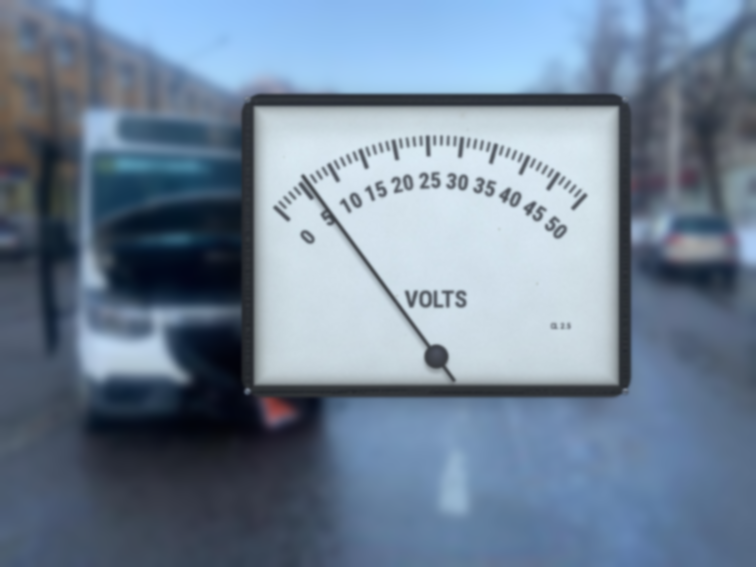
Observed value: 6 V
